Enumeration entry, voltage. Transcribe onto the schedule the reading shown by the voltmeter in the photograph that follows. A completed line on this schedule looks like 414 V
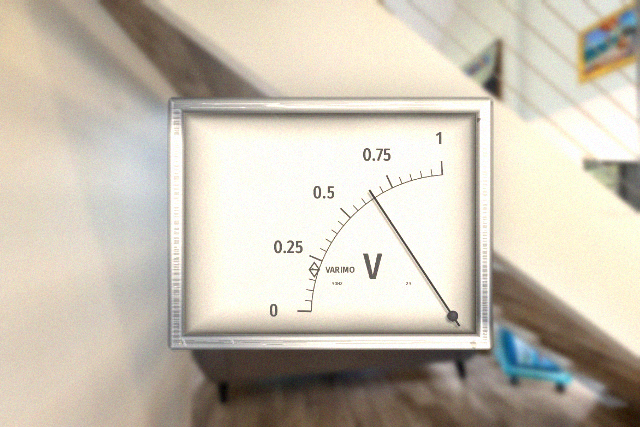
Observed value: 0.65 V
